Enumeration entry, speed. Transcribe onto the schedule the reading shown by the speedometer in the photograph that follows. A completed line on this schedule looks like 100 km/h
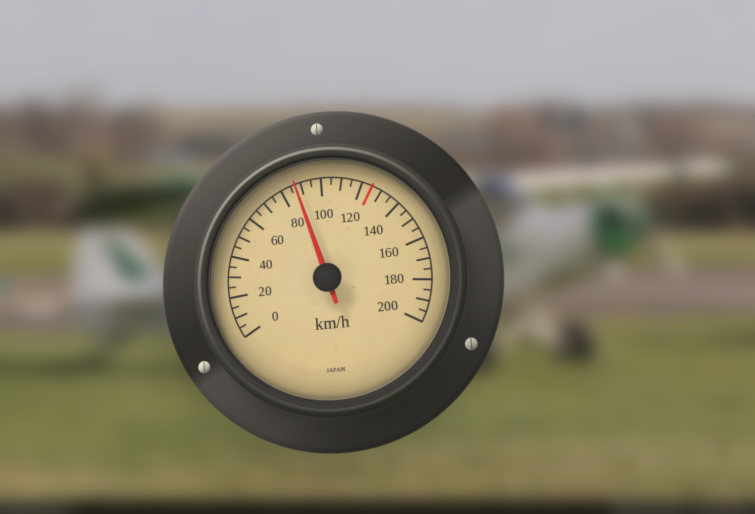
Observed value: 87.5 km/h
